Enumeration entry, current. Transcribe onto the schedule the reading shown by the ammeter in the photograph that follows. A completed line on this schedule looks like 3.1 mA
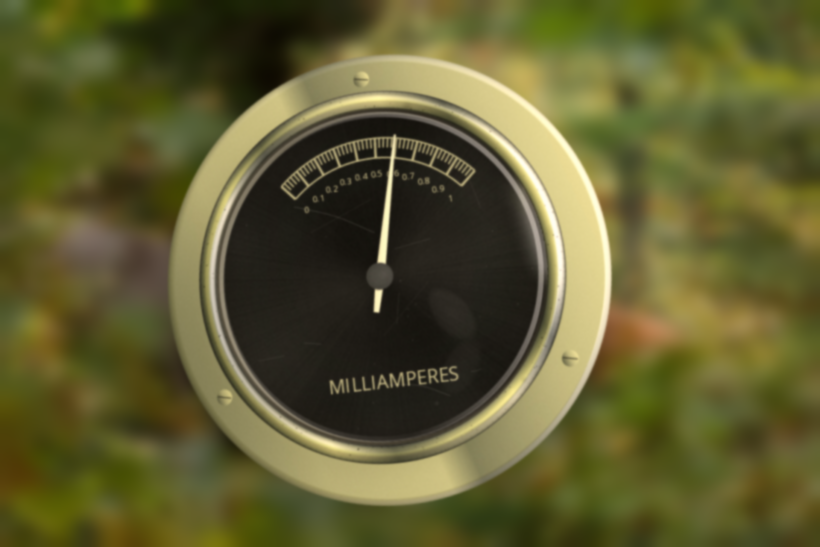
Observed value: 0.6 mA
